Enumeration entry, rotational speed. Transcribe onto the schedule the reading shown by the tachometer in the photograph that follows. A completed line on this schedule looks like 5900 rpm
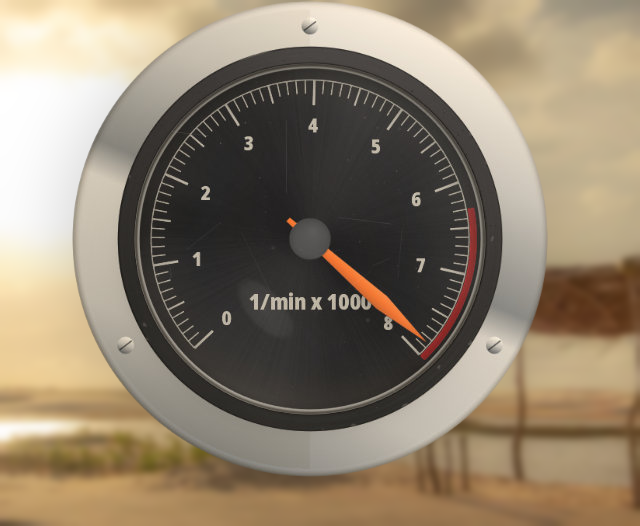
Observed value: 7850 rpm
